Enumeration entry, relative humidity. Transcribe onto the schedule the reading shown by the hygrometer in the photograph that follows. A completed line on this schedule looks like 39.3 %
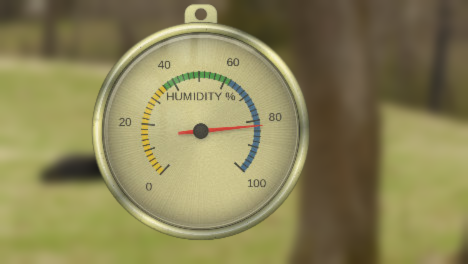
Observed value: 82 %
